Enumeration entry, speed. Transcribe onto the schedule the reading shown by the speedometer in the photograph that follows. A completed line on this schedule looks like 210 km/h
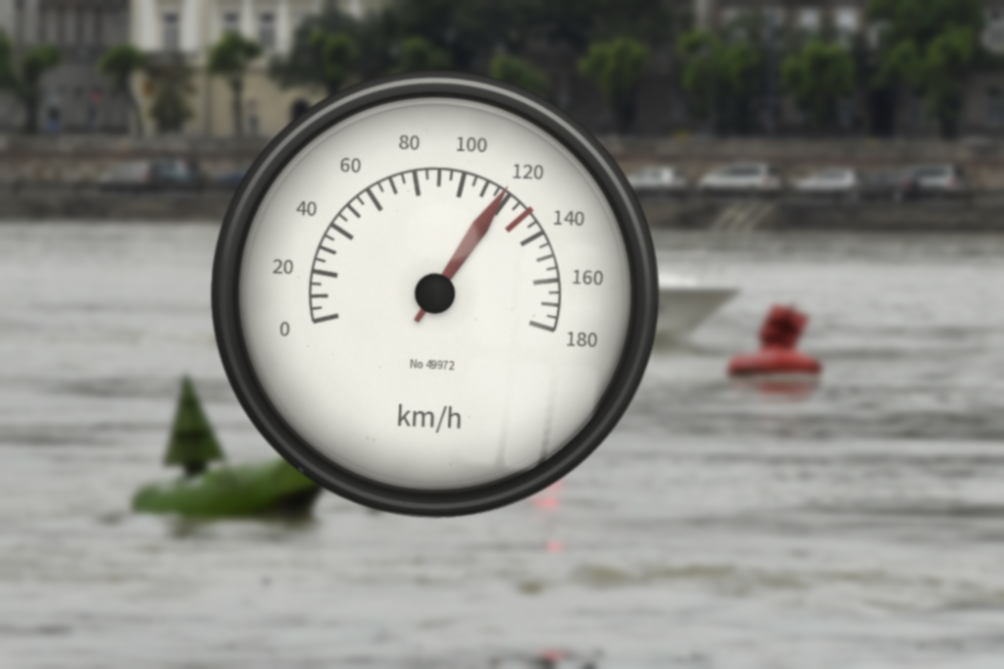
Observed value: 117.5 km/h
